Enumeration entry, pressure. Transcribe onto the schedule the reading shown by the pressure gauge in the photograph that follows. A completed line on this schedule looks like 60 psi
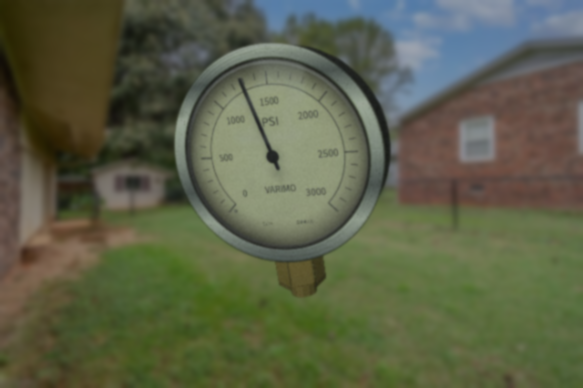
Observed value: 1300 psi
